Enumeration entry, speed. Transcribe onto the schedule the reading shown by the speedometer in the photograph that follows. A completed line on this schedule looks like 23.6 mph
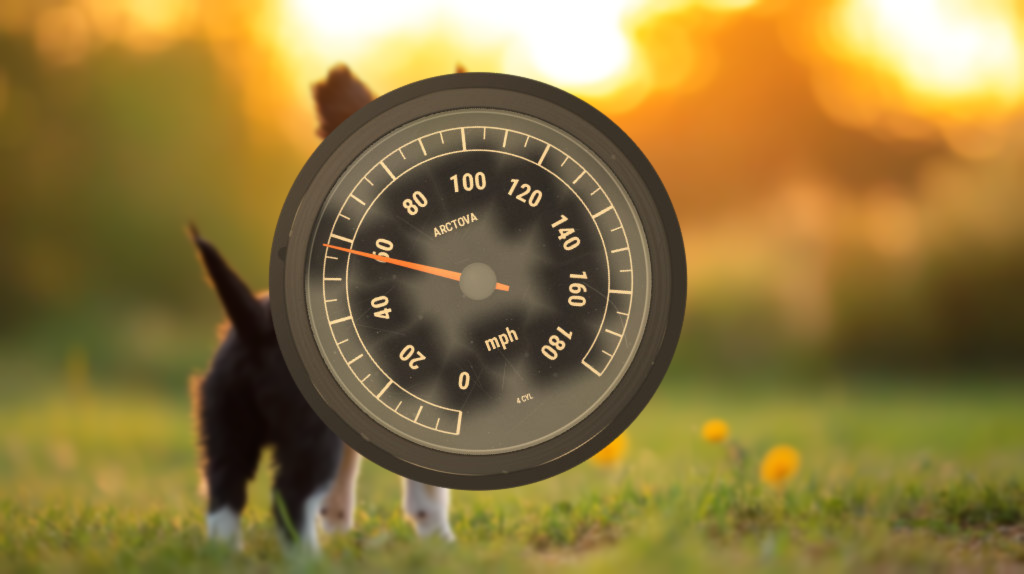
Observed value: 57.5 mph
